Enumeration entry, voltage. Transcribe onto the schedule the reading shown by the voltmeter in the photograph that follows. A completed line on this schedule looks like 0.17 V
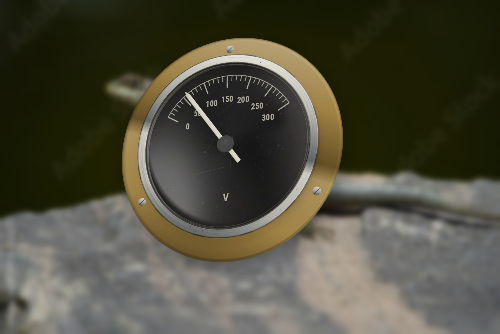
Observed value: 60 V
